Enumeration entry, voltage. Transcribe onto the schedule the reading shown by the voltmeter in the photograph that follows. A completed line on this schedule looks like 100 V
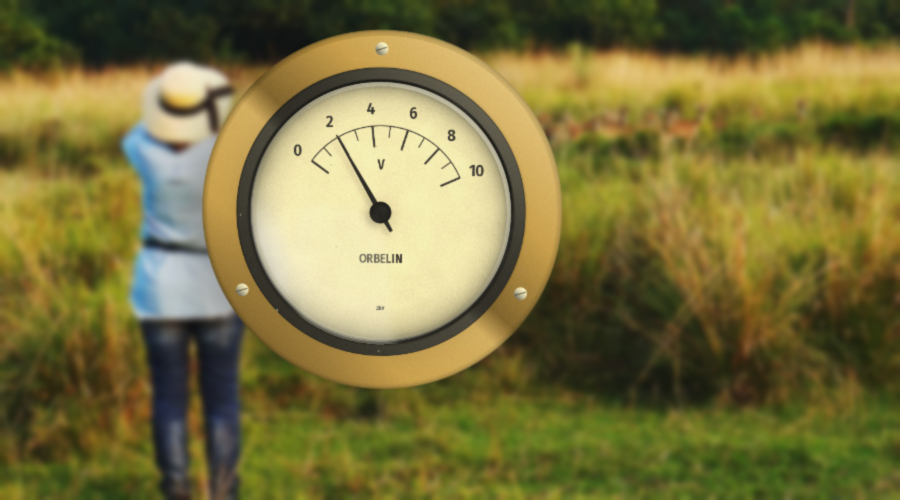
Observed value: 2 V
